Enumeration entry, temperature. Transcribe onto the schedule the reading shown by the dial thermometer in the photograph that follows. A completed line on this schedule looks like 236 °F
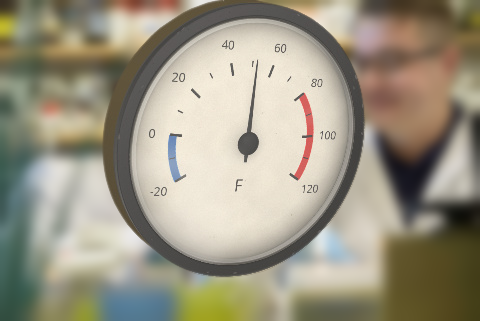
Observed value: 50 °F
